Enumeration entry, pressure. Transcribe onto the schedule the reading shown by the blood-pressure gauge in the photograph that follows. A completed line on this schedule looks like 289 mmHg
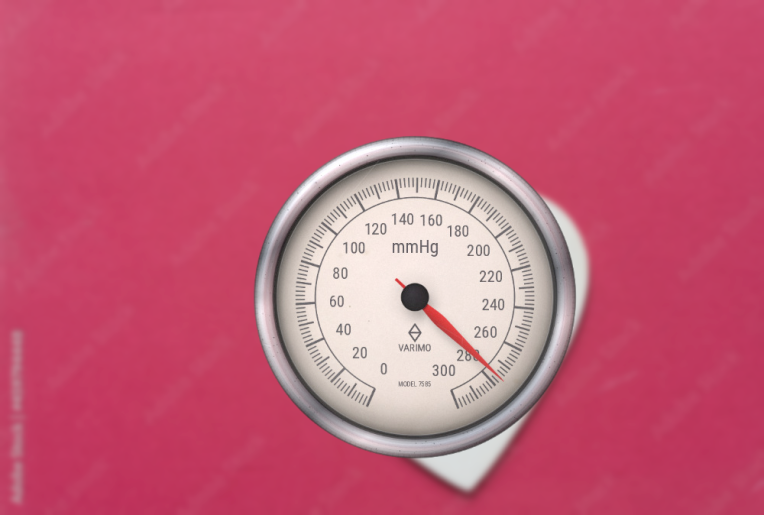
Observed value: 276 mmHg
